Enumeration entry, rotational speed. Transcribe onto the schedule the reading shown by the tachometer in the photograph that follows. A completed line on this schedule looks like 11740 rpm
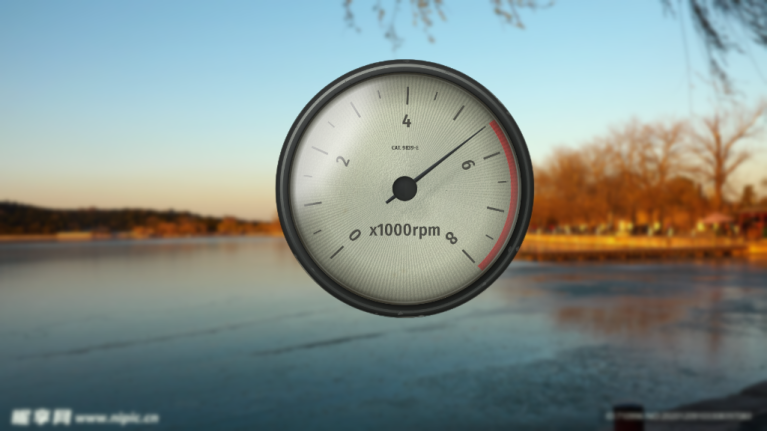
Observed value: 5500 rpm
